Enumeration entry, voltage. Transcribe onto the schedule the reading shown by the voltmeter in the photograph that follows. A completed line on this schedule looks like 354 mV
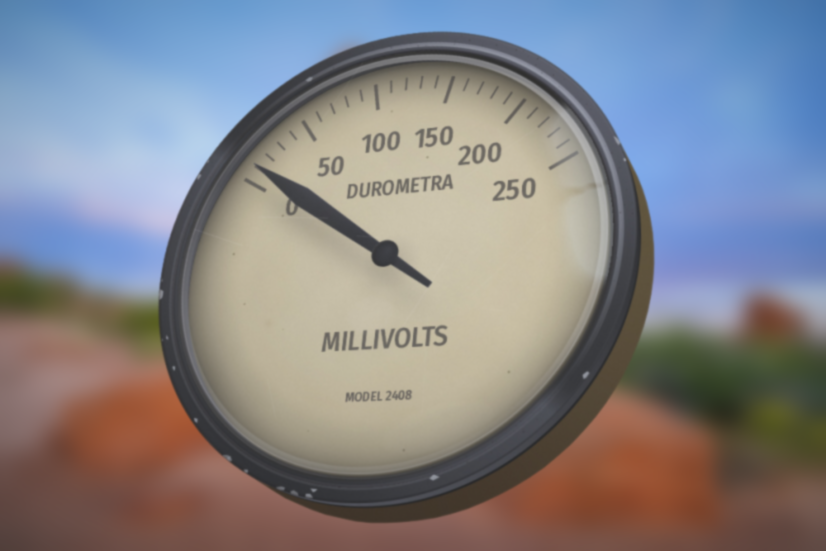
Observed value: 10 mV
